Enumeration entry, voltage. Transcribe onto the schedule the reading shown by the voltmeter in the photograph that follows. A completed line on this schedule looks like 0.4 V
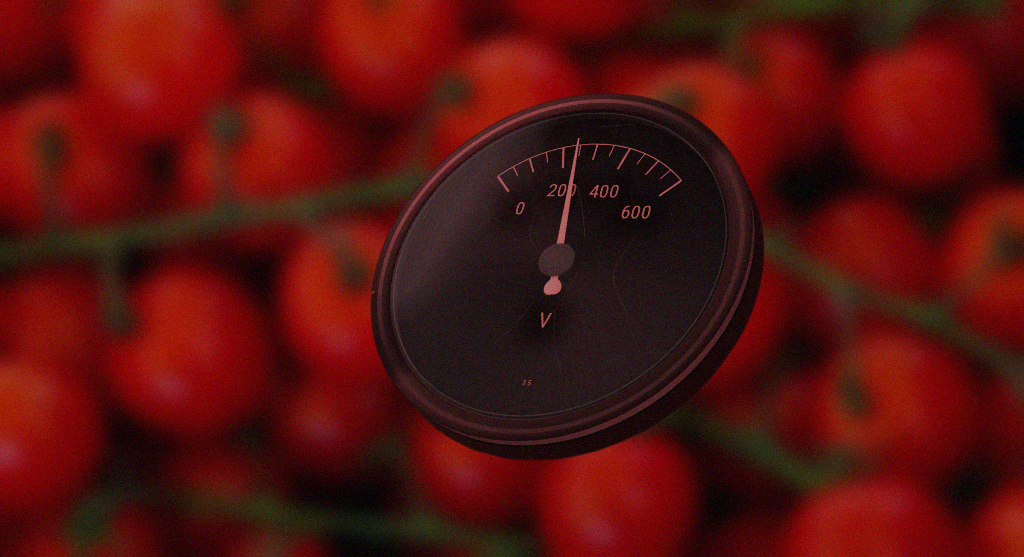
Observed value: 250 V
